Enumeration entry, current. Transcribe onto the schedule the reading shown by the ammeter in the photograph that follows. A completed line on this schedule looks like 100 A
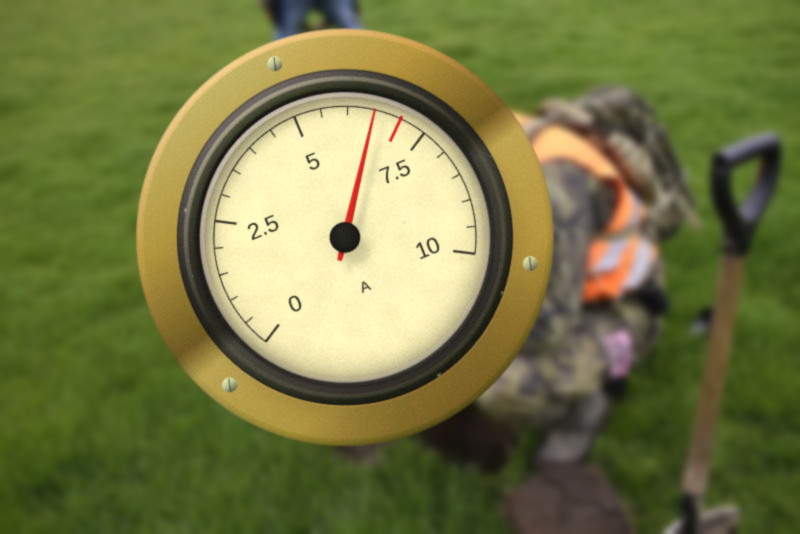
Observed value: 6.5 A
